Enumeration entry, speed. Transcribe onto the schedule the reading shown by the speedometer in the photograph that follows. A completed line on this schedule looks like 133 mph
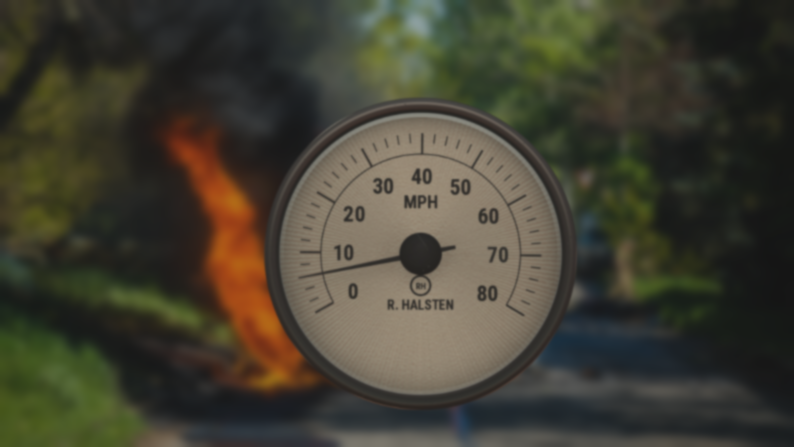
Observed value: 6 mph
